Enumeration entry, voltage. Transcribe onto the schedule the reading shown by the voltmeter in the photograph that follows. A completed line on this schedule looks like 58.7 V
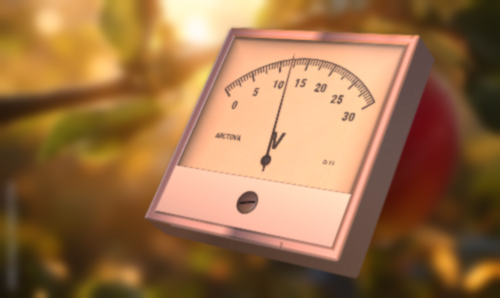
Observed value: 12.5 V
